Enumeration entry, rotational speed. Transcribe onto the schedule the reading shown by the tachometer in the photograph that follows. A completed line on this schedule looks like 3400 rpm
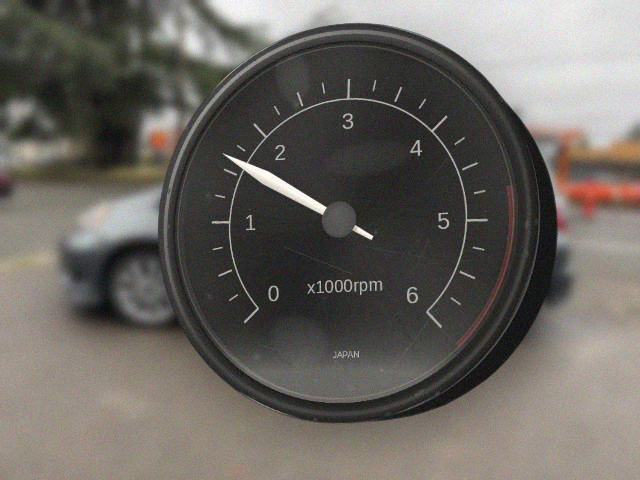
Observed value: 1625 rpm
